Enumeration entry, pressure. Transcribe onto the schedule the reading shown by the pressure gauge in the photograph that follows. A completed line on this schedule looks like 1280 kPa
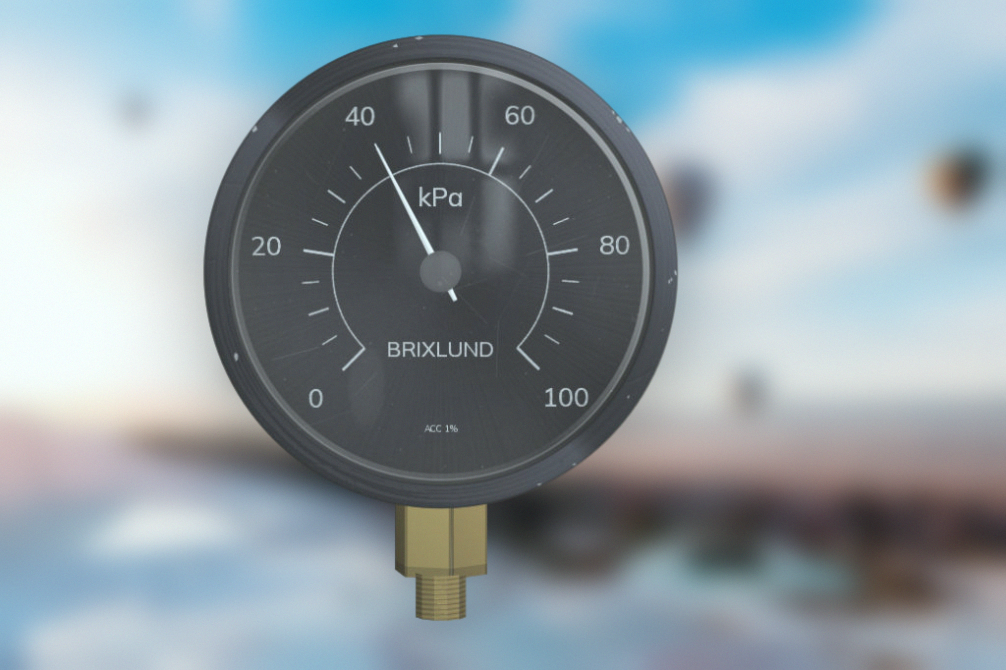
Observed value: 40 kPa
